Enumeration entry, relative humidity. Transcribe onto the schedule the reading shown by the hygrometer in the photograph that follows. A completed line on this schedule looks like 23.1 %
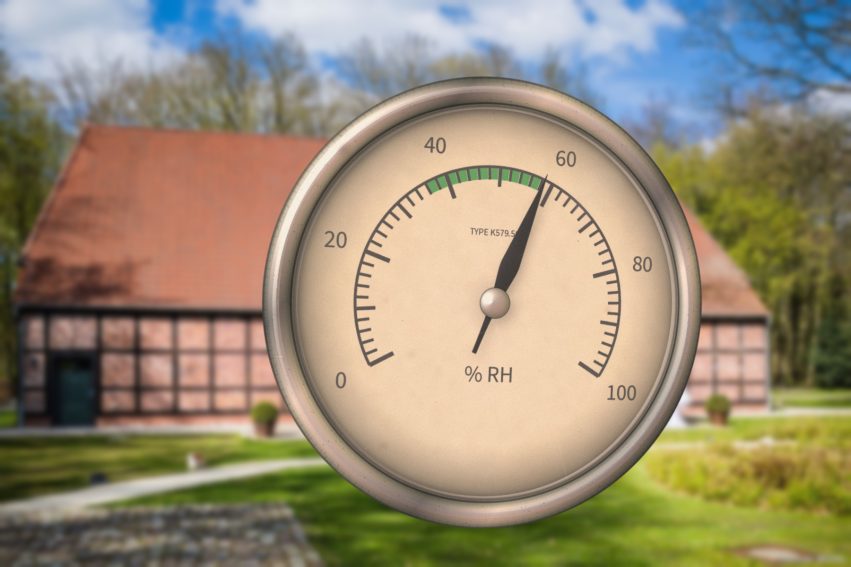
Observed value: 58 %
